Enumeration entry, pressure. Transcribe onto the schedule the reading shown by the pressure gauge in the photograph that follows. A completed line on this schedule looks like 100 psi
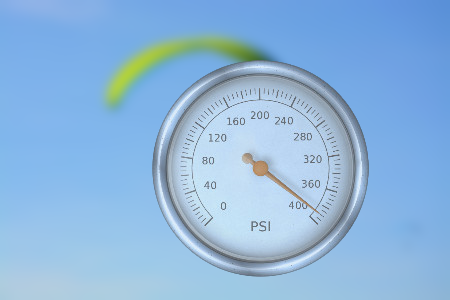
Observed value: 390 psi
